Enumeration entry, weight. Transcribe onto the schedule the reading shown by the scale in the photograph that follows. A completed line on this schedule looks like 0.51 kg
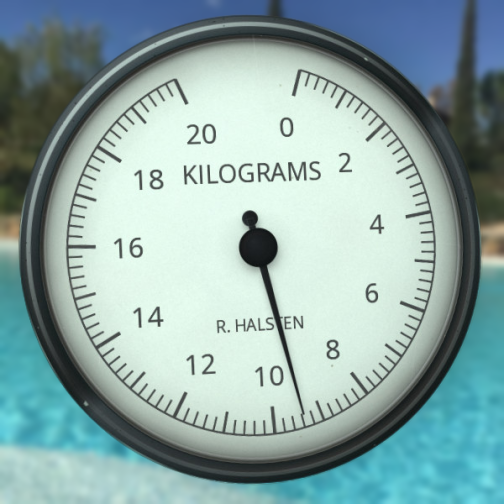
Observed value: 9.4 kg
